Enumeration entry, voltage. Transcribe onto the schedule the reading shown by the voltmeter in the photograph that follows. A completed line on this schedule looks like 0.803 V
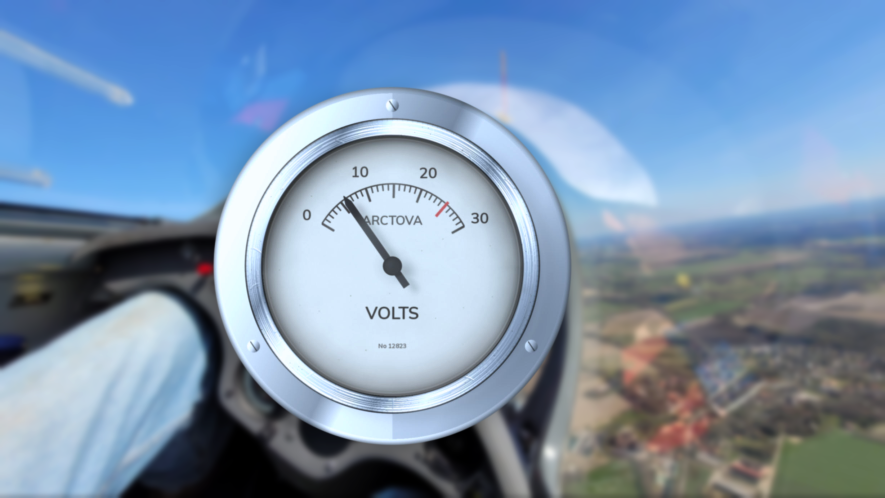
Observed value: 6 V
